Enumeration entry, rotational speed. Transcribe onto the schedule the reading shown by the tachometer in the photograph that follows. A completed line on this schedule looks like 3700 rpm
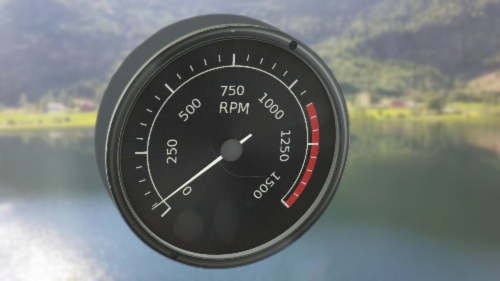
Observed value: 50 rpm
